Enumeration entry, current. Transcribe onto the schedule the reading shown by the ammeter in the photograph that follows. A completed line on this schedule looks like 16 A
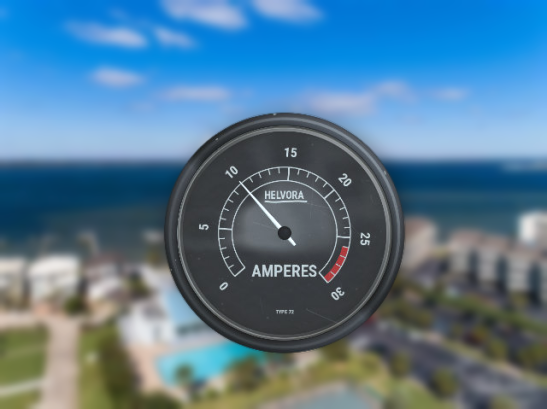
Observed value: 10 A
